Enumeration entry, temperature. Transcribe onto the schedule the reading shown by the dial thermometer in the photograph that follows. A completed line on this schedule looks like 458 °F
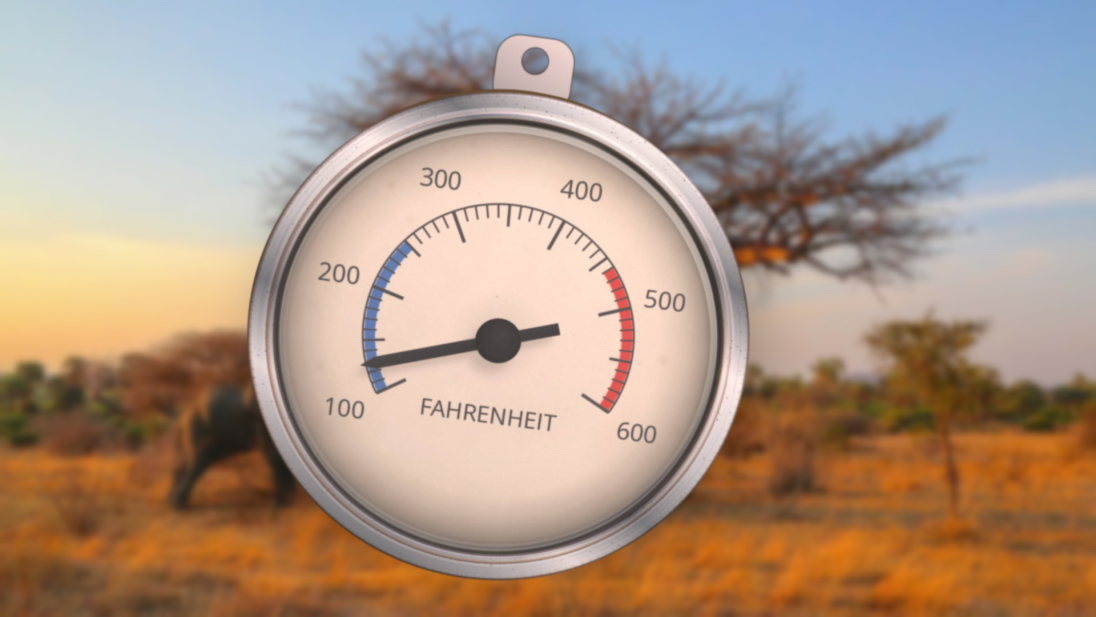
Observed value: 130 °F
